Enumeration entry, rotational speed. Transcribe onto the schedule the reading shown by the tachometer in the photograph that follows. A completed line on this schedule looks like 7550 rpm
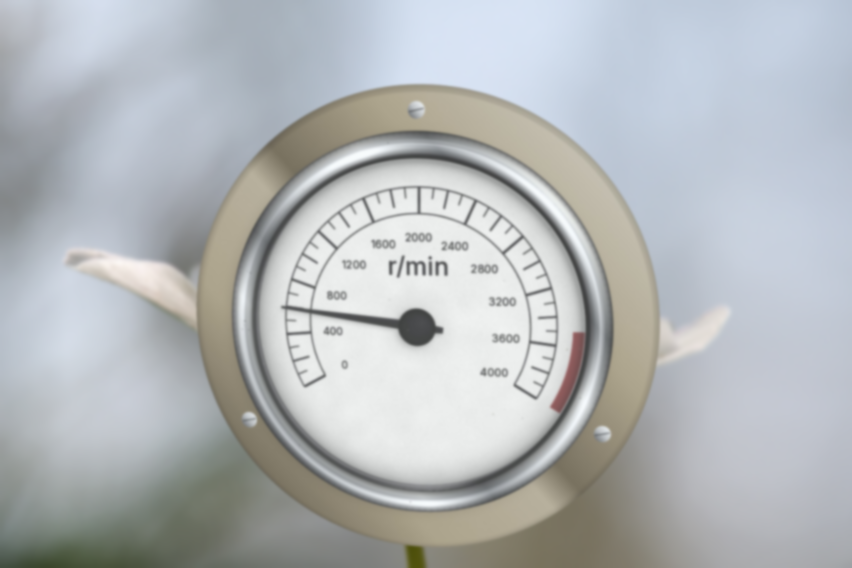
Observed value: 600 rpm
